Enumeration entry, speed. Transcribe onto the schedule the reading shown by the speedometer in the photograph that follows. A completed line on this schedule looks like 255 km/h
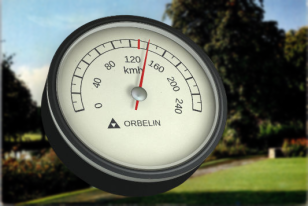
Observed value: 140 km/h
